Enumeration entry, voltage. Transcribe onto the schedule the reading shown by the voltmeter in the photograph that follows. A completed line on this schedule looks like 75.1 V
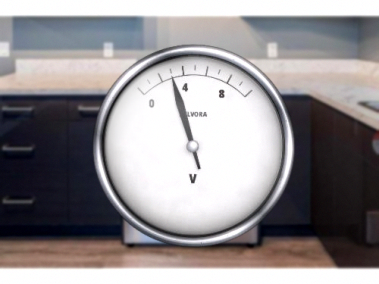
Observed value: 3 V
